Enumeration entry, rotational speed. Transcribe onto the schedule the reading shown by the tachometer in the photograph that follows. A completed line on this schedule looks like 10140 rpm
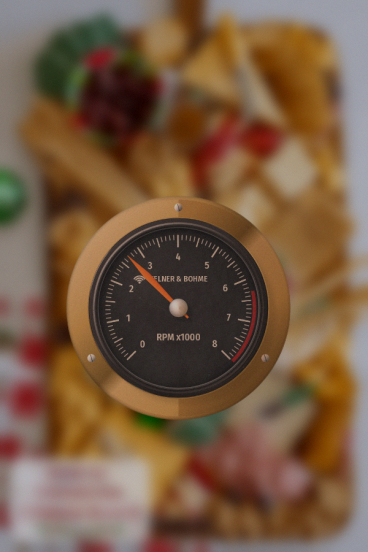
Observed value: 2700 rpm
